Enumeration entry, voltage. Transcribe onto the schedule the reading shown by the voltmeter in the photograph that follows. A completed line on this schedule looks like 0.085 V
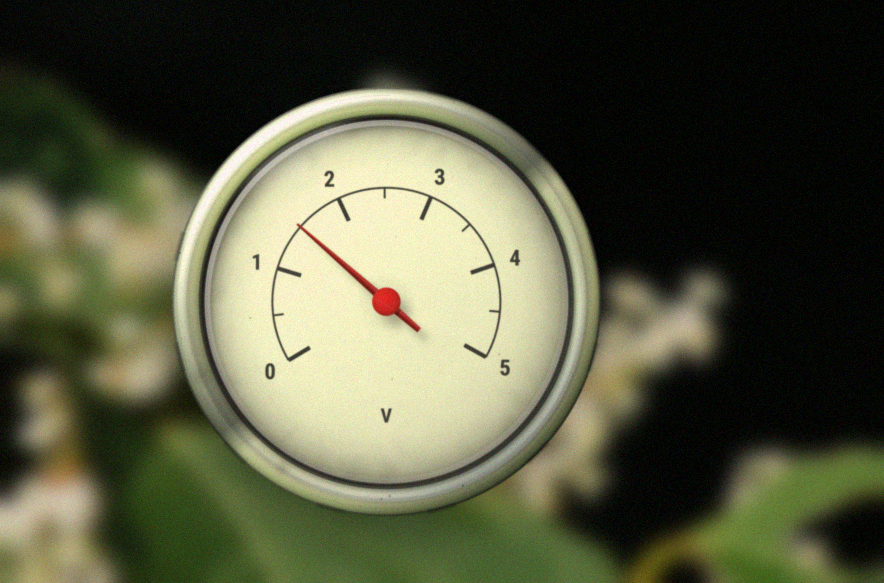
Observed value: 1.5 V
